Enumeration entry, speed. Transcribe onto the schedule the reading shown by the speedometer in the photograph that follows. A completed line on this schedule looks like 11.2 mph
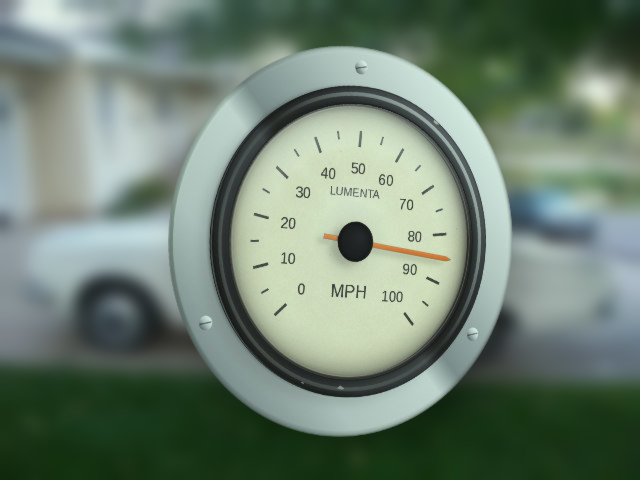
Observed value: 85 mph
